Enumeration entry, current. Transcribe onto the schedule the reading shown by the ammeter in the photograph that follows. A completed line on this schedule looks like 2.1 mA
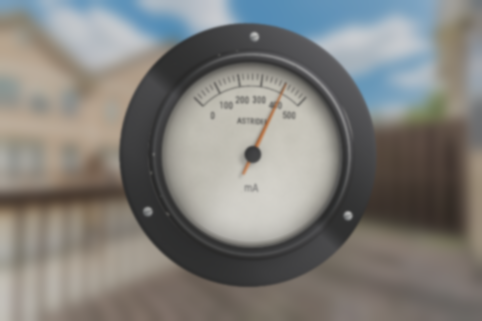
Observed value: 400 mA
